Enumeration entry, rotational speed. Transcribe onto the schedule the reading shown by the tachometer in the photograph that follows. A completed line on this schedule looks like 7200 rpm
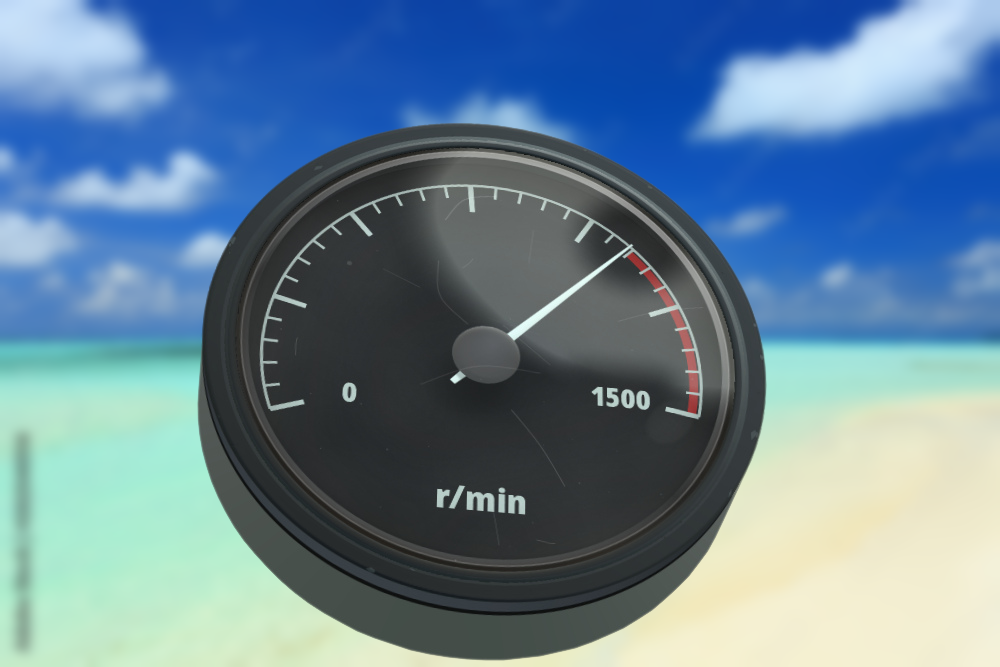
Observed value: 1100 rpm
